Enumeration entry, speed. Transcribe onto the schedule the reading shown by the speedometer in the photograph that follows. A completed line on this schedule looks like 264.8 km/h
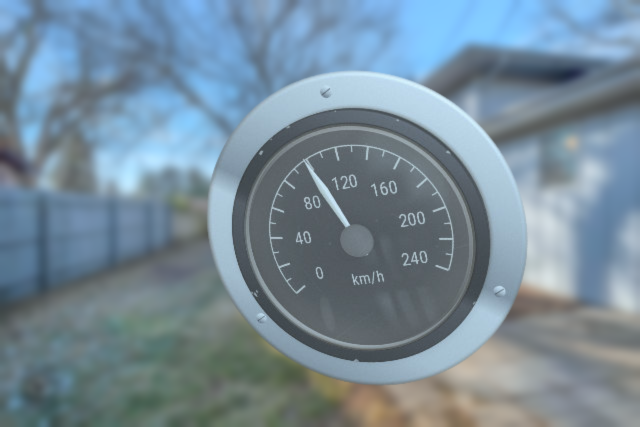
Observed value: 100 km/h
